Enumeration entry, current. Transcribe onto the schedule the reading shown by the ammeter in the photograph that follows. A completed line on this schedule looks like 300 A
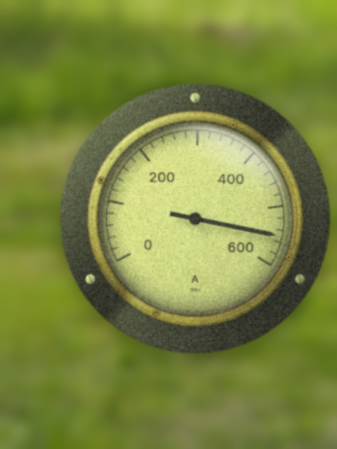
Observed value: 550 A
